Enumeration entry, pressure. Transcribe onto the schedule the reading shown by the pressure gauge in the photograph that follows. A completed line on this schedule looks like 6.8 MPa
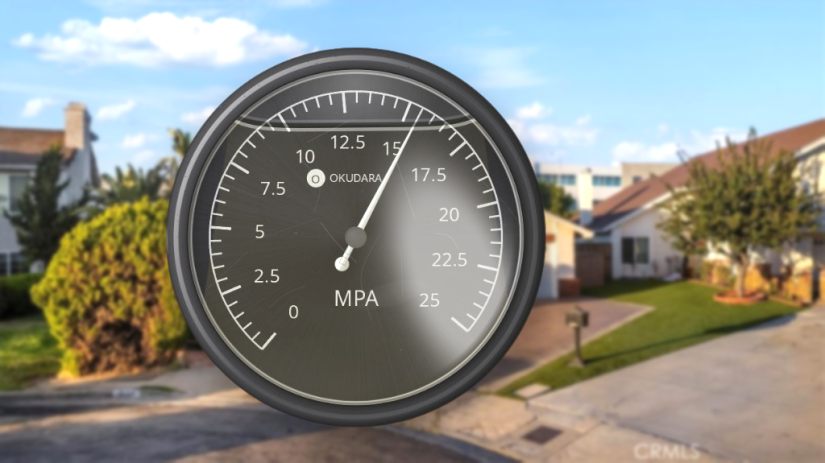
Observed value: 15.5 MPa
